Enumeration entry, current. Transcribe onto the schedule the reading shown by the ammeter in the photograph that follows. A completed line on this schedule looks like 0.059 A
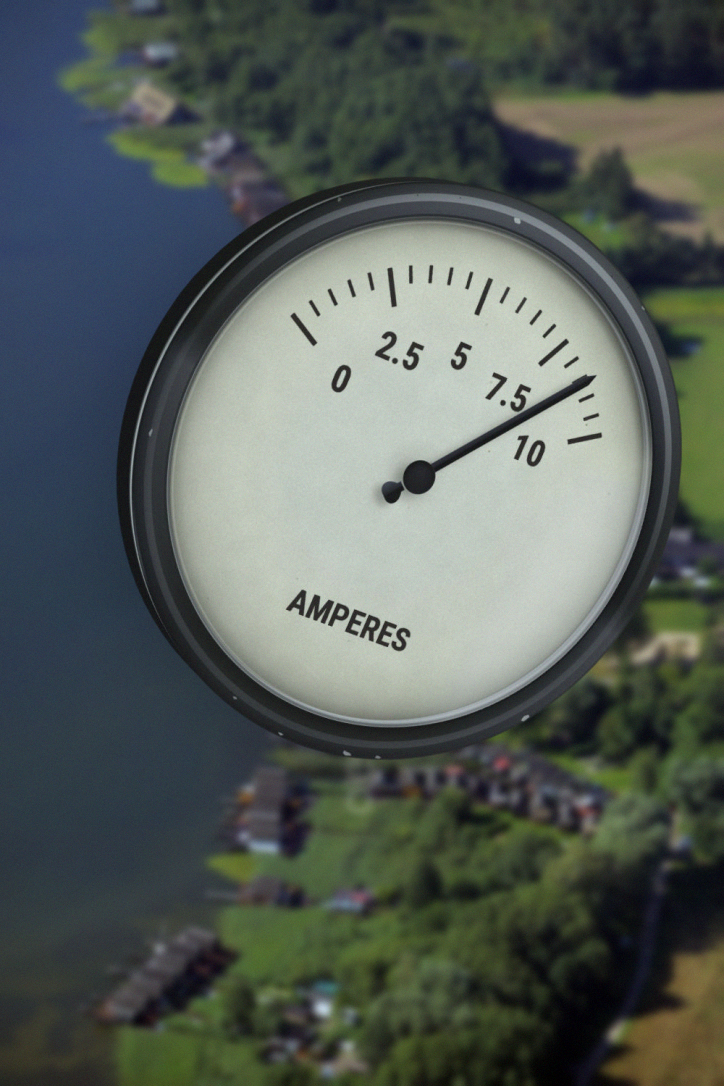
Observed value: 8.5 A
